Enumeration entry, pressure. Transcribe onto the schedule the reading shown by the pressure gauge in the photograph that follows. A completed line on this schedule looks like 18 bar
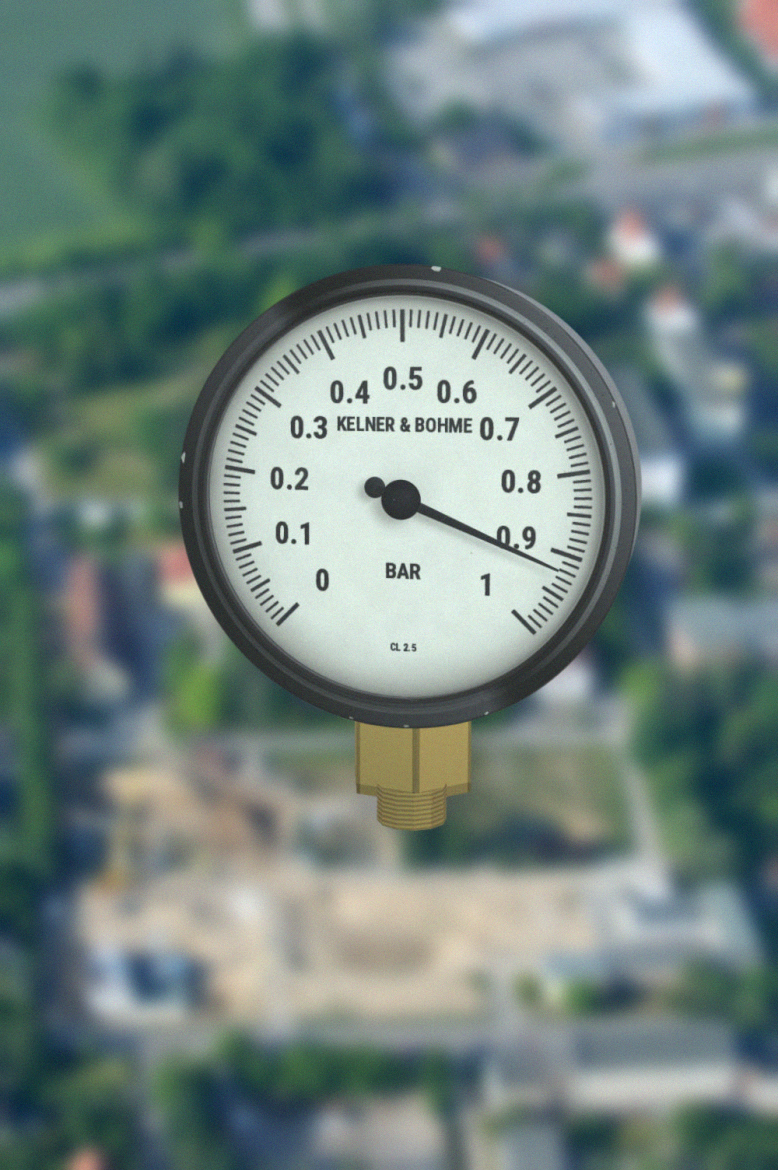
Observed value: 0.92 bar
